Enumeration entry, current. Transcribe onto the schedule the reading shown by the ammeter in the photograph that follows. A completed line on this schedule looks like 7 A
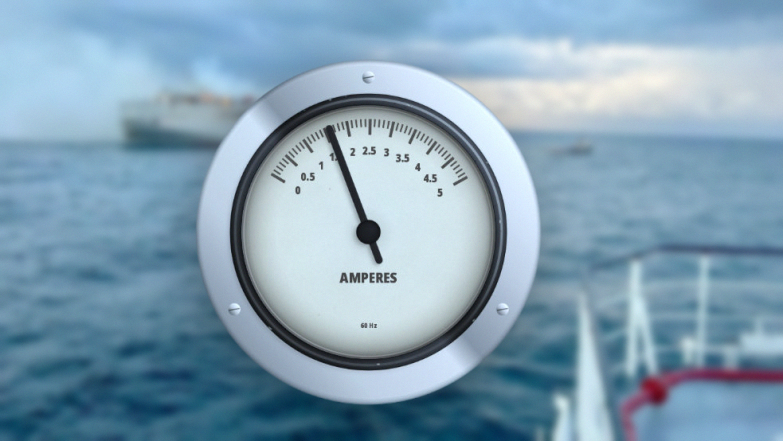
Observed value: 1.6 A
